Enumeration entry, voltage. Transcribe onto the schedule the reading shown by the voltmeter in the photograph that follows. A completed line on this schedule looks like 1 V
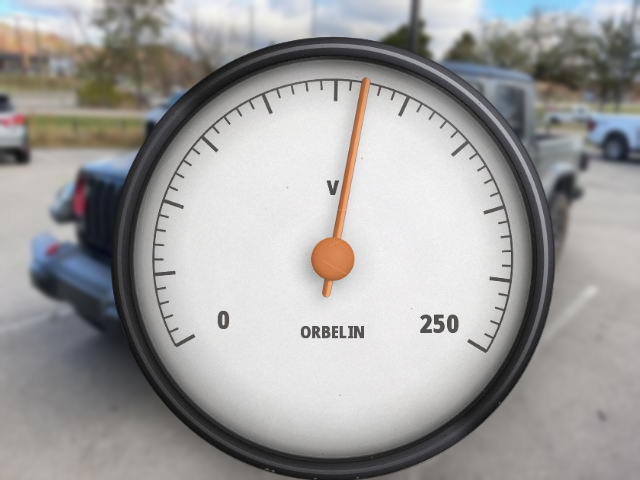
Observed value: 135 V
